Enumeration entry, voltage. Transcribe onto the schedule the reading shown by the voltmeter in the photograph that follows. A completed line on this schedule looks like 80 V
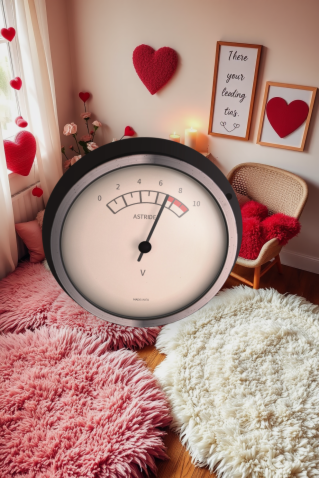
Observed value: 7 V
